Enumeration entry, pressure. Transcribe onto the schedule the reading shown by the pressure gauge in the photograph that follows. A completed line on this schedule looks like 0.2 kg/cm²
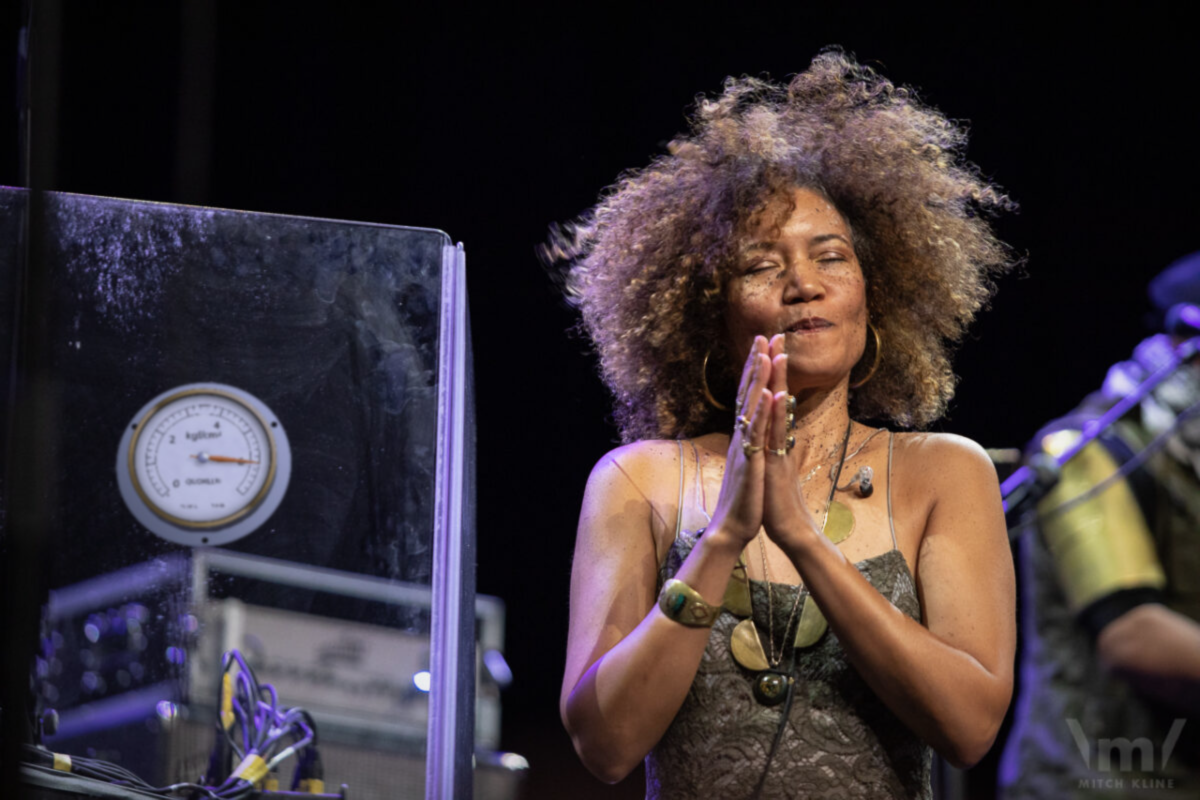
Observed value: 6 kg/cm²
